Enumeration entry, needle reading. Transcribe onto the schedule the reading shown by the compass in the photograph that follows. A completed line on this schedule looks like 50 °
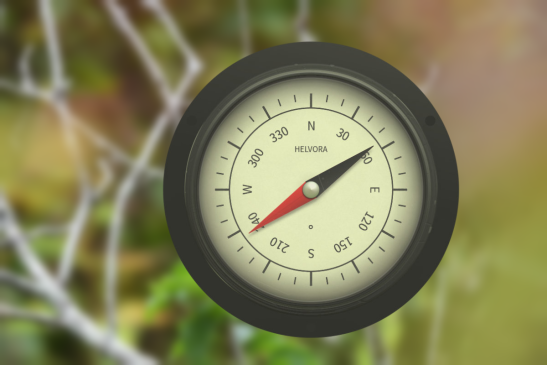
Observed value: 235 °
